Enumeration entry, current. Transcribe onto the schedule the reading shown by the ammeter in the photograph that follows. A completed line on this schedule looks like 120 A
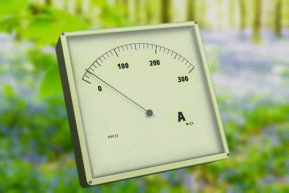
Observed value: 20 A
